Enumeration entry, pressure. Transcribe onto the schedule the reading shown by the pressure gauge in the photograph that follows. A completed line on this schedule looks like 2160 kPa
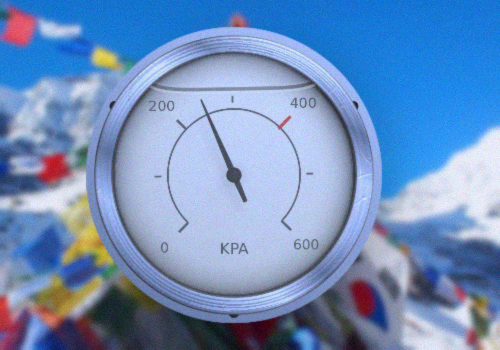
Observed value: 250 kPa
